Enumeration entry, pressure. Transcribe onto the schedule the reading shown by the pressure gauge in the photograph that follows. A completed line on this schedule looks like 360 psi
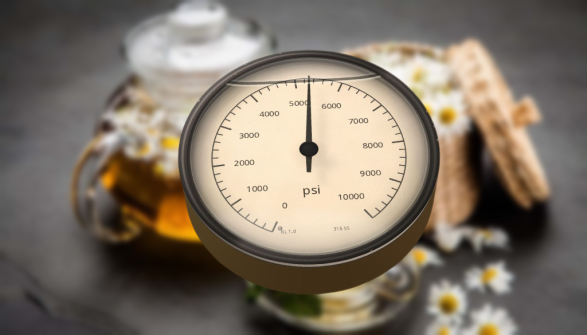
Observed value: 5300 psi
